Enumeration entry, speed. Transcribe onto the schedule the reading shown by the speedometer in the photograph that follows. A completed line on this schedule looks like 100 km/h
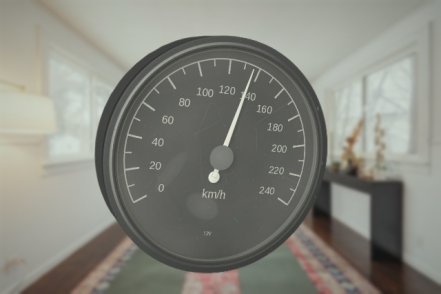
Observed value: 135 km/h
